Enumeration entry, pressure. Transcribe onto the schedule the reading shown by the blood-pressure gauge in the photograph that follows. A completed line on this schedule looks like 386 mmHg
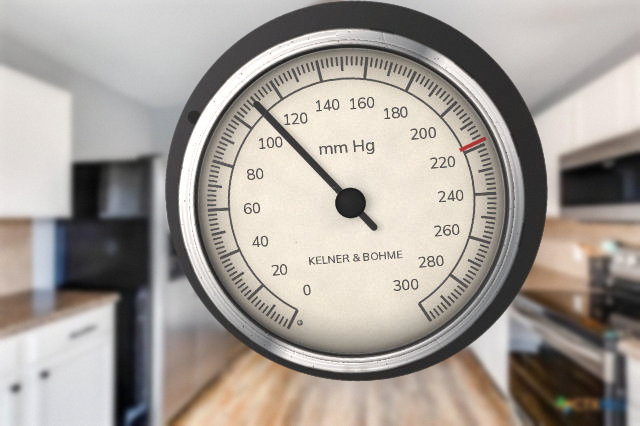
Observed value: 110 mmHg
